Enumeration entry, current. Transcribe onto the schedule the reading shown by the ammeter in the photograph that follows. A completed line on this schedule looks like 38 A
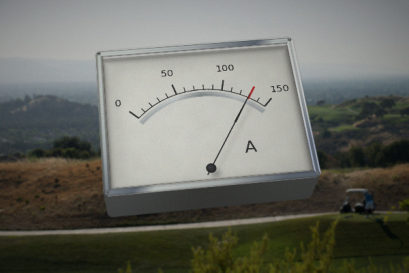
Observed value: 130 A
